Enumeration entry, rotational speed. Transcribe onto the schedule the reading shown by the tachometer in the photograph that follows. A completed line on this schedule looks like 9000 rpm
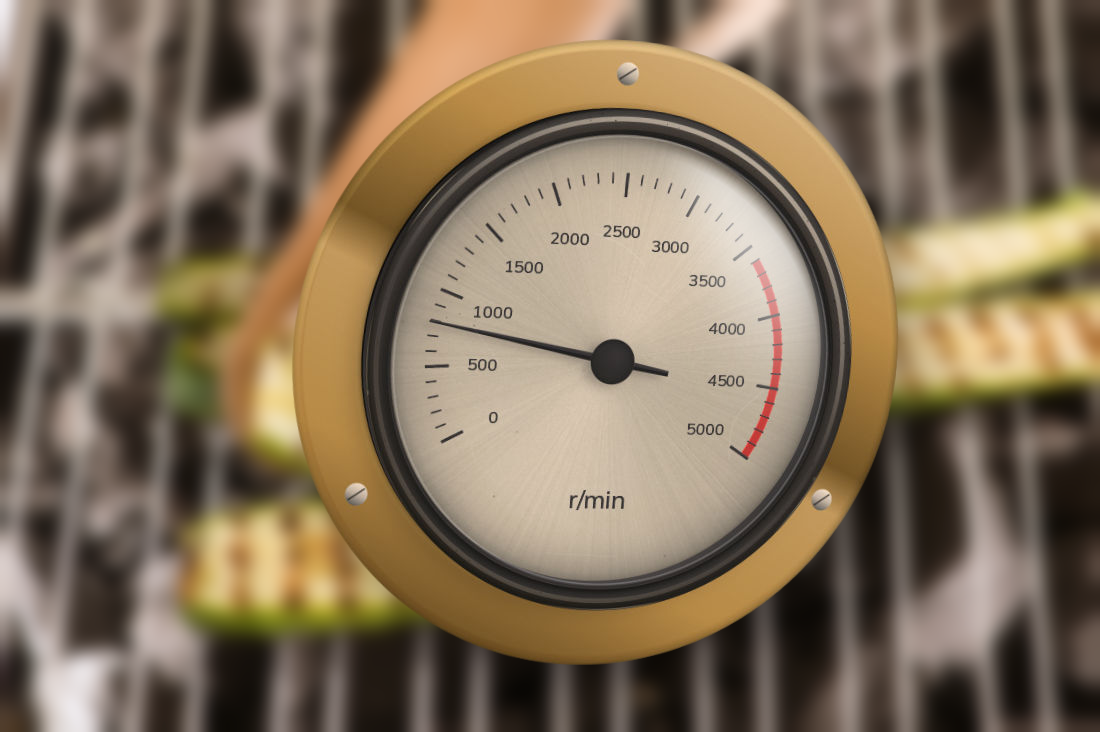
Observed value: 800 rpm
